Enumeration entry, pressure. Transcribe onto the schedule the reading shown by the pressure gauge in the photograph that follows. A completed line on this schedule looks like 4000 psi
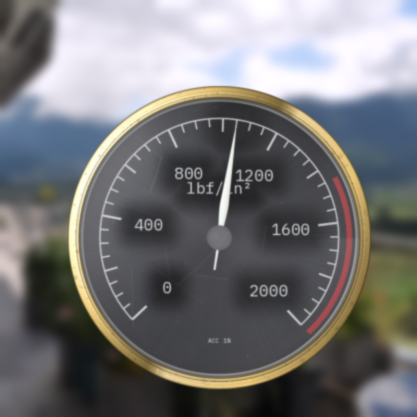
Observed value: 1050 psi
